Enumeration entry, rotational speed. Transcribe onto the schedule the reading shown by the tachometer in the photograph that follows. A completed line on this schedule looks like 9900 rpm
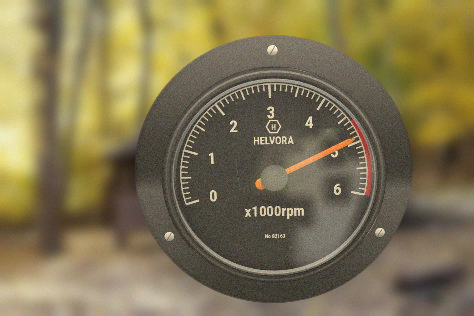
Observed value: 4900 rpm
